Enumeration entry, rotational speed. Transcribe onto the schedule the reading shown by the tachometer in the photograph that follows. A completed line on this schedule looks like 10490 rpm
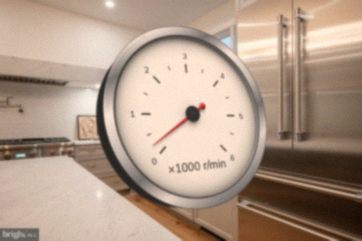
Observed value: 250 rpm
